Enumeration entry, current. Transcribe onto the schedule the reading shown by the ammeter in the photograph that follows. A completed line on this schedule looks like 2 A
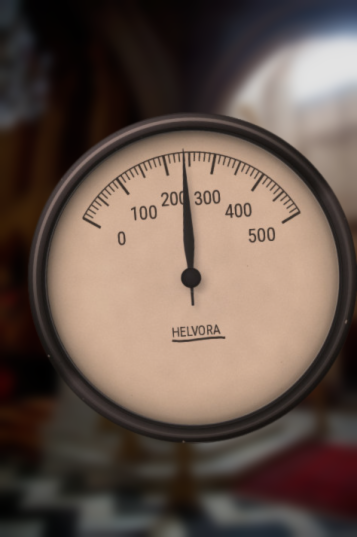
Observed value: 240 A
